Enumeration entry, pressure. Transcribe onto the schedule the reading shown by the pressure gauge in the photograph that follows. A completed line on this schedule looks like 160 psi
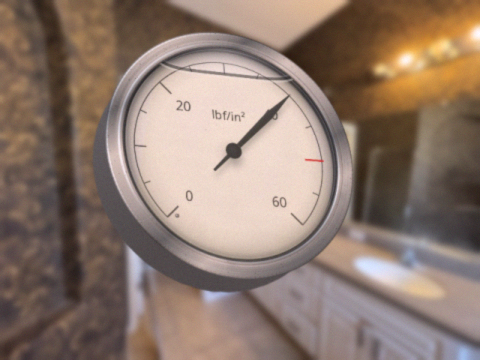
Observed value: 40 psi
